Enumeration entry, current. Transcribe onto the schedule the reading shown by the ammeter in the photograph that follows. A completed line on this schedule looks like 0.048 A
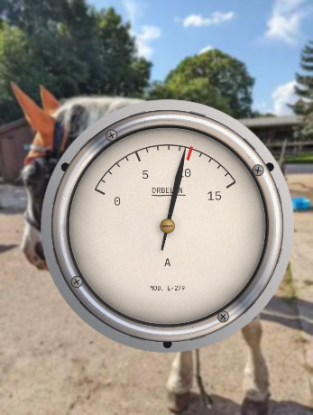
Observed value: 9.5 A
